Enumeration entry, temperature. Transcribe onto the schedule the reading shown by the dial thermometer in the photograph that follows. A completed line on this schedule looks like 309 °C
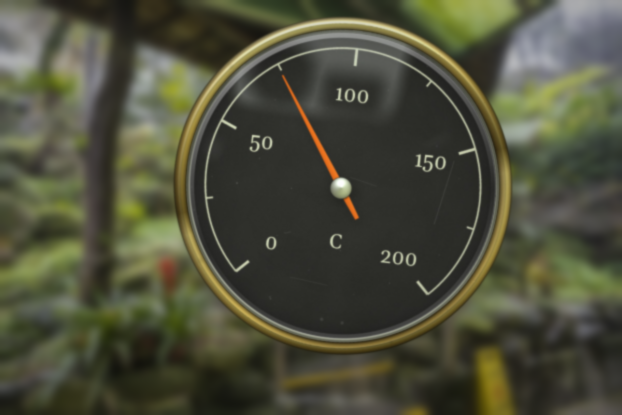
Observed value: 75 °C
